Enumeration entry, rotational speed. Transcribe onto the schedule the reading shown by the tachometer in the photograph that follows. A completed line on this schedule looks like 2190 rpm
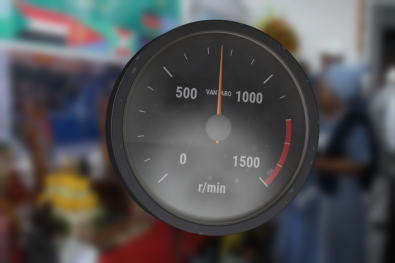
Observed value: 750 rpm
